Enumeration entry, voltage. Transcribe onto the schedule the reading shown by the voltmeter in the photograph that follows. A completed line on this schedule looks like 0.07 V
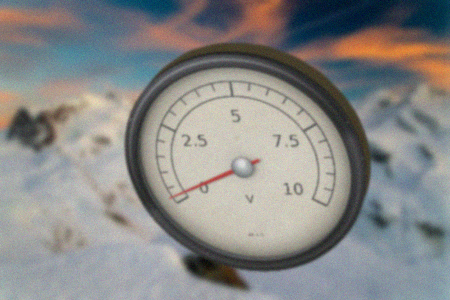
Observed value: 0.25 V
